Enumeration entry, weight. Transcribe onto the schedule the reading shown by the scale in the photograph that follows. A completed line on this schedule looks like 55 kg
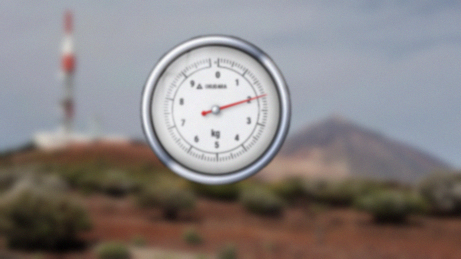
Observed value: 2 kg
